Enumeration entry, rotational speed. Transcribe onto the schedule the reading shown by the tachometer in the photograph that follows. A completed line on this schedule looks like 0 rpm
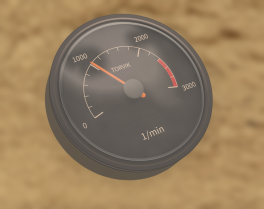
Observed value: 1000 rpm
